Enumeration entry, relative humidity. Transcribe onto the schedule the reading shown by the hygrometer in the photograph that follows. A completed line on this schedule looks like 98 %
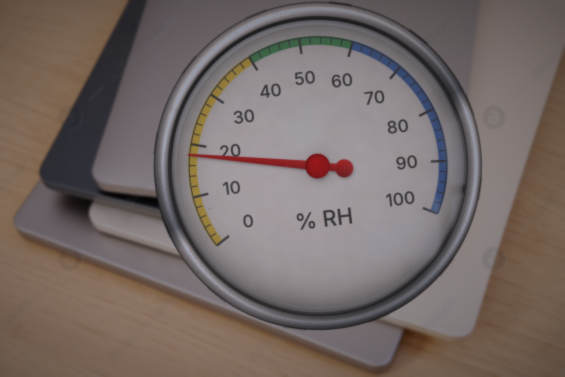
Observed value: 18 %
